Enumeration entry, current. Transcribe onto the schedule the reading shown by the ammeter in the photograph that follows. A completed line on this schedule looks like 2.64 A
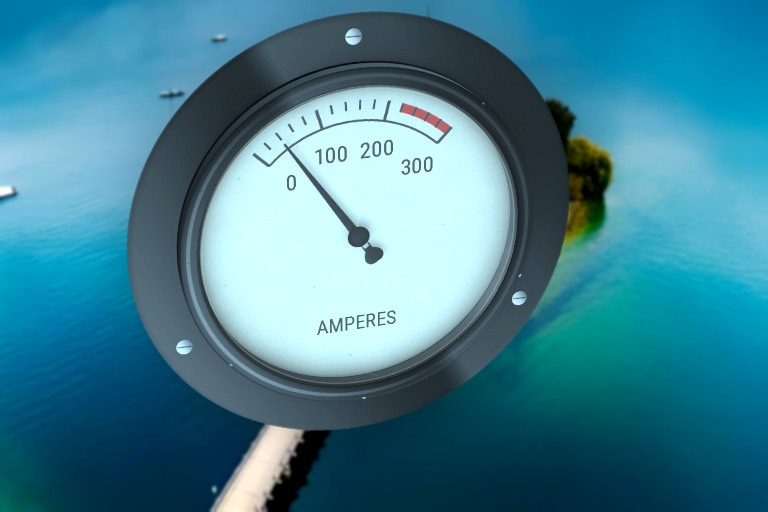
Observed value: 40 A
